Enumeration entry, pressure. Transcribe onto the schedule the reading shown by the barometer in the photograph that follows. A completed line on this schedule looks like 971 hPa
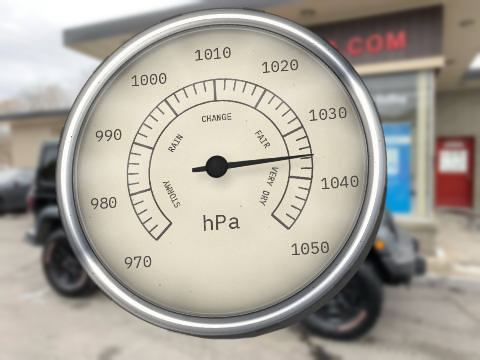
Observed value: 1036 hPa
